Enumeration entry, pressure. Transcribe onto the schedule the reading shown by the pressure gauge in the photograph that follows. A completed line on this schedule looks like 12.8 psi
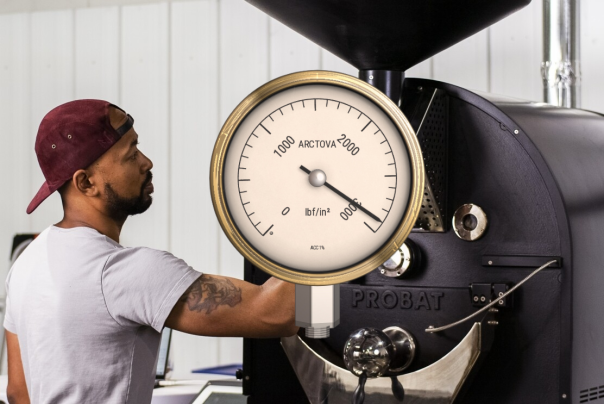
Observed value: 2900 psi
